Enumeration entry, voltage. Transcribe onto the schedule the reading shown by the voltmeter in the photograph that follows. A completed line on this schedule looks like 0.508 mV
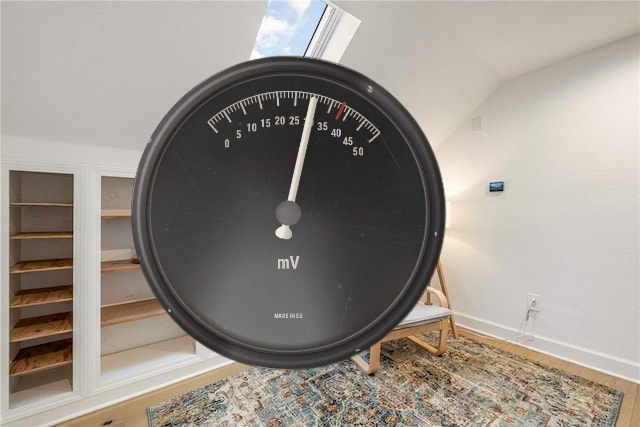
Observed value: 30 mV
